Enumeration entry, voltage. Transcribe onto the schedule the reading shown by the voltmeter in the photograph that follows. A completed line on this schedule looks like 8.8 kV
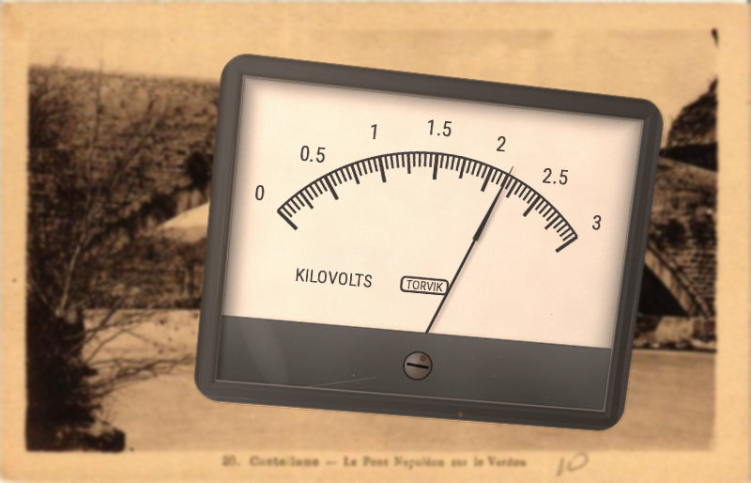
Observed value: 2.15 kV
